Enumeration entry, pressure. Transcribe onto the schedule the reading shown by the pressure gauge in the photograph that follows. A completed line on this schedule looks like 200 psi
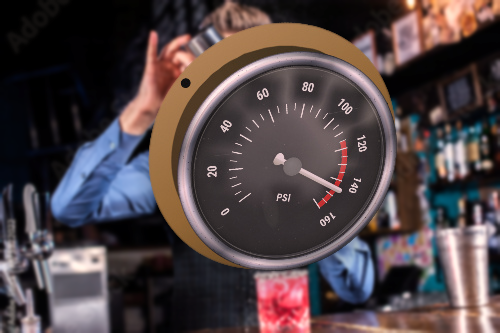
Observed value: 145 psi
